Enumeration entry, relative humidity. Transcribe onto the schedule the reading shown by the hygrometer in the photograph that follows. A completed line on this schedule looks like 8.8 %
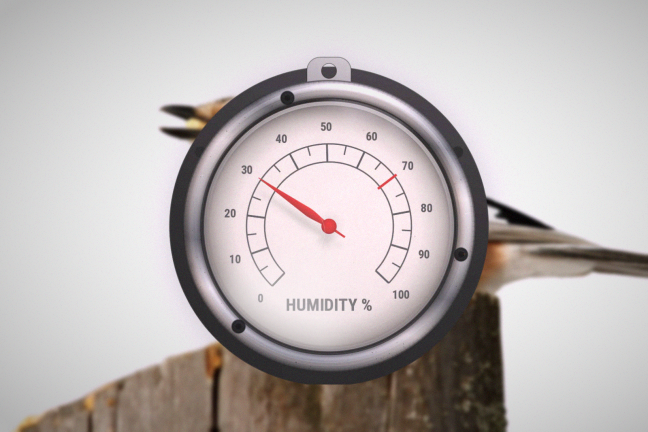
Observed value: 30 %
